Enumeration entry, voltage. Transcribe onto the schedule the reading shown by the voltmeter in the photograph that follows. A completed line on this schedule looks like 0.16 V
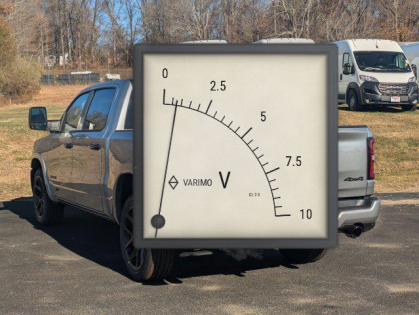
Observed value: 0.75 V
